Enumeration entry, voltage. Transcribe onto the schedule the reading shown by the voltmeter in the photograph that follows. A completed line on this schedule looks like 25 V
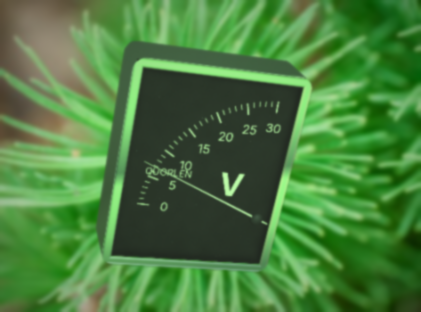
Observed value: 7 V
